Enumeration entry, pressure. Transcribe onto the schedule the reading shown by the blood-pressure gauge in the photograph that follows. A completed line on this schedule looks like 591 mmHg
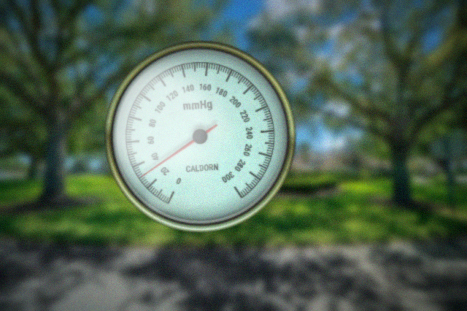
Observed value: 30 mmHg
